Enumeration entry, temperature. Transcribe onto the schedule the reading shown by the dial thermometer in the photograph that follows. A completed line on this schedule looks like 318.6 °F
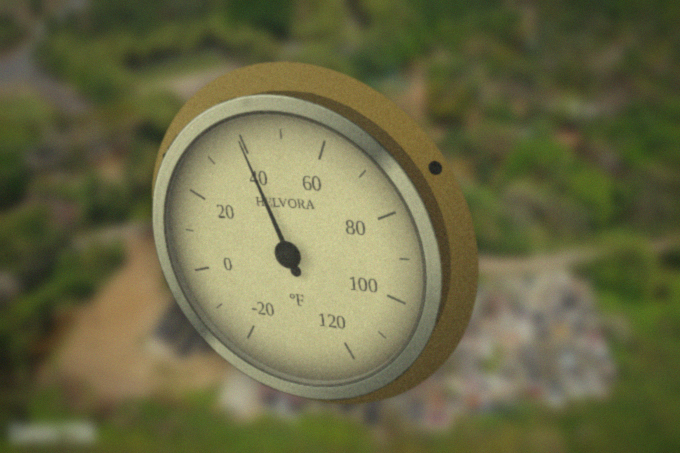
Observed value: 40 °F
